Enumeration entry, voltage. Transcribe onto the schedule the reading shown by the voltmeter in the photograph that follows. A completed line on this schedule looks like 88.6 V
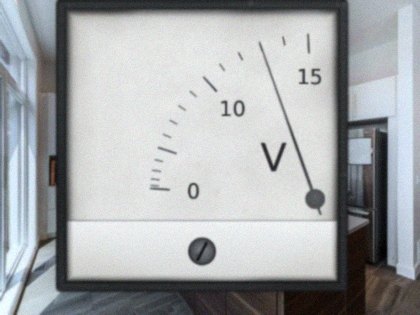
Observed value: 13 V
